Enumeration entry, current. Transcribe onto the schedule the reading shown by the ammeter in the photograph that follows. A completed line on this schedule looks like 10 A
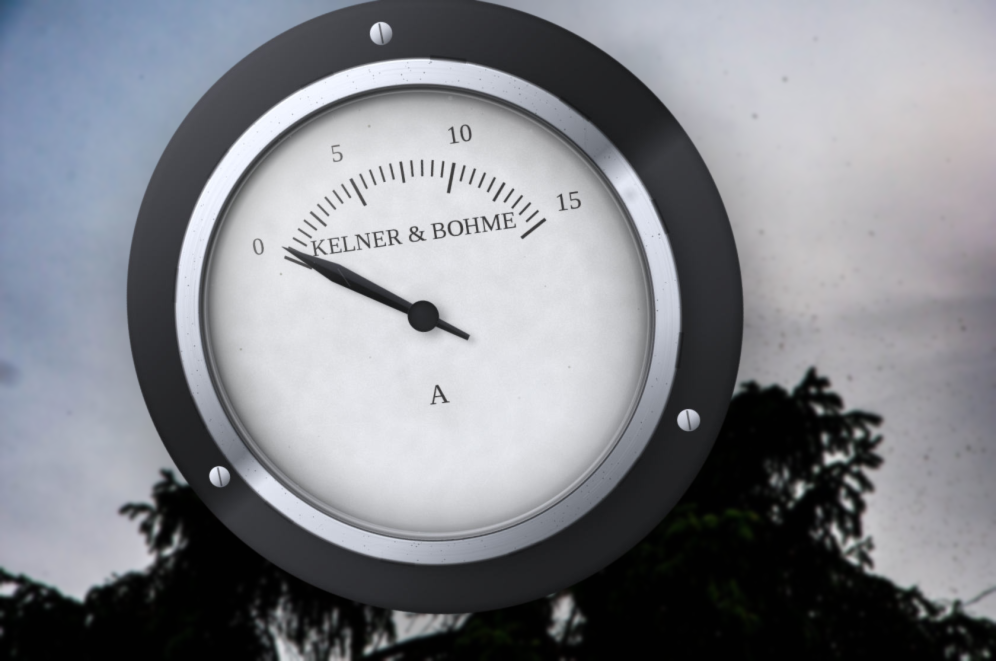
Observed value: 0.5 A
